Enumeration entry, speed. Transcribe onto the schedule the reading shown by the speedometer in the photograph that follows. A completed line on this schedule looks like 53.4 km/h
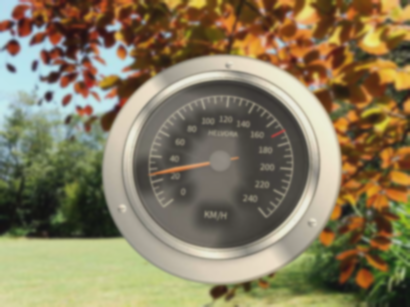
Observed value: 25 km/h
